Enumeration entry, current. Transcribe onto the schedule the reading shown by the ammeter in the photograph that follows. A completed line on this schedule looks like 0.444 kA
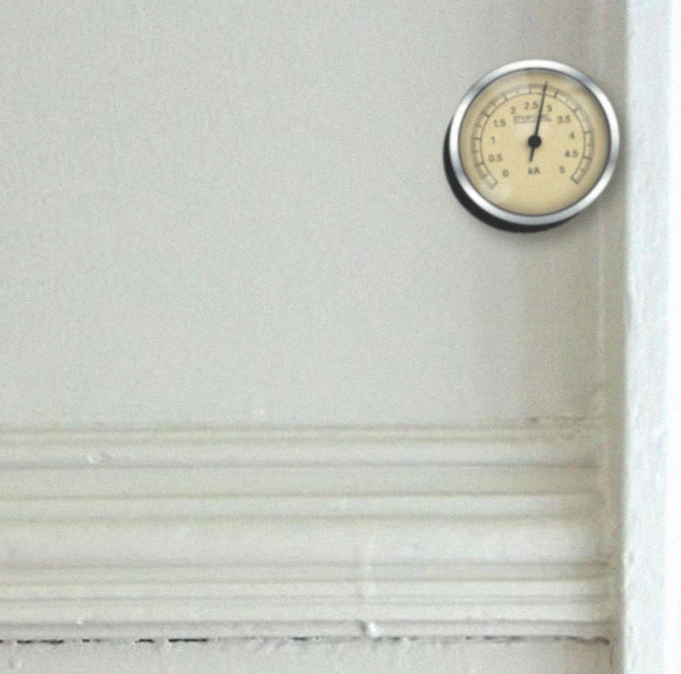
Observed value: 2.75 kA
